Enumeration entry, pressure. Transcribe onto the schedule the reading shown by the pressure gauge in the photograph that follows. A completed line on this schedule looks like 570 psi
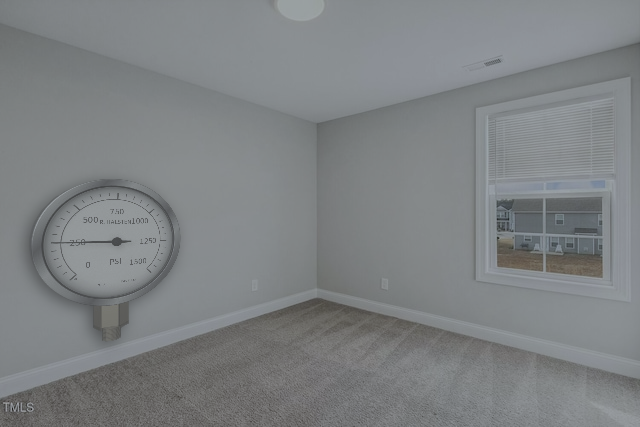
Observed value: 250 psi
